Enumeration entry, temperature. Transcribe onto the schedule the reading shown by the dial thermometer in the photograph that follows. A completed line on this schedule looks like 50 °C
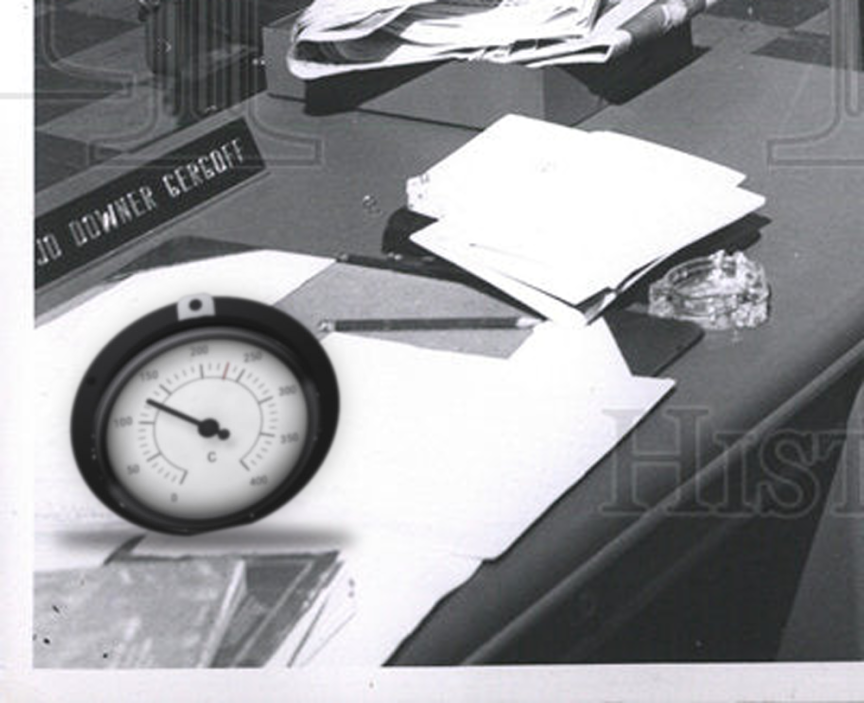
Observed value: 130 °C
